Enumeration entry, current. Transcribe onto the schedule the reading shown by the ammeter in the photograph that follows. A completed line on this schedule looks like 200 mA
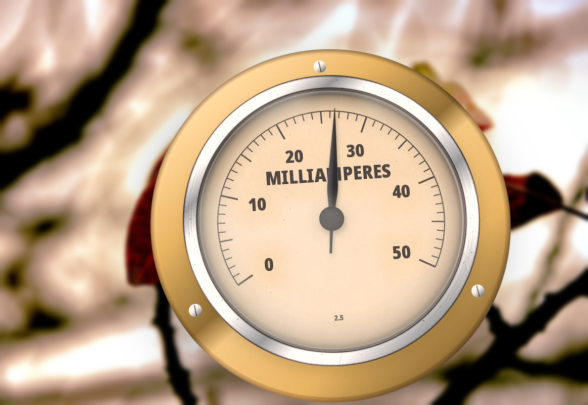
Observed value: 26.5 mA
